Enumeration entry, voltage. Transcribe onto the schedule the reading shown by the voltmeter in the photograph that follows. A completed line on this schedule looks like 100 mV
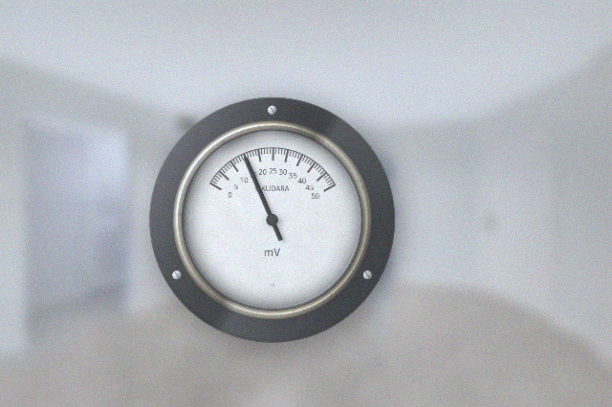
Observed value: 15 mV
